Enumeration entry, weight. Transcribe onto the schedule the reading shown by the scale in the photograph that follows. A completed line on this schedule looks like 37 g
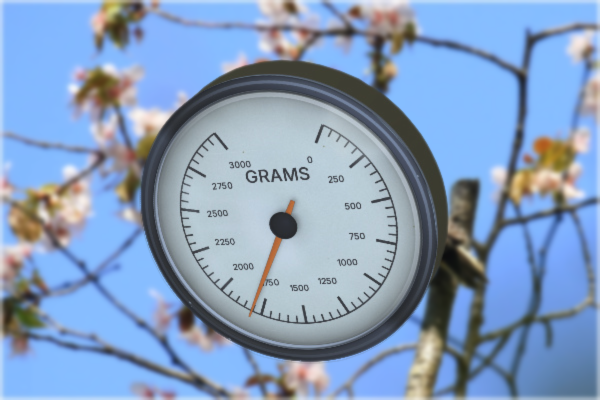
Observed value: 1800 g
